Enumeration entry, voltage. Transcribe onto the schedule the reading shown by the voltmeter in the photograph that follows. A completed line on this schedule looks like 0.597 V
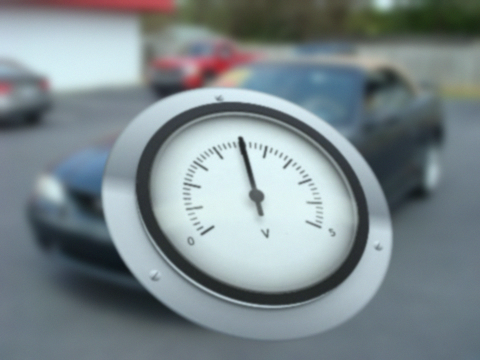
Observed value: 2.5 V
